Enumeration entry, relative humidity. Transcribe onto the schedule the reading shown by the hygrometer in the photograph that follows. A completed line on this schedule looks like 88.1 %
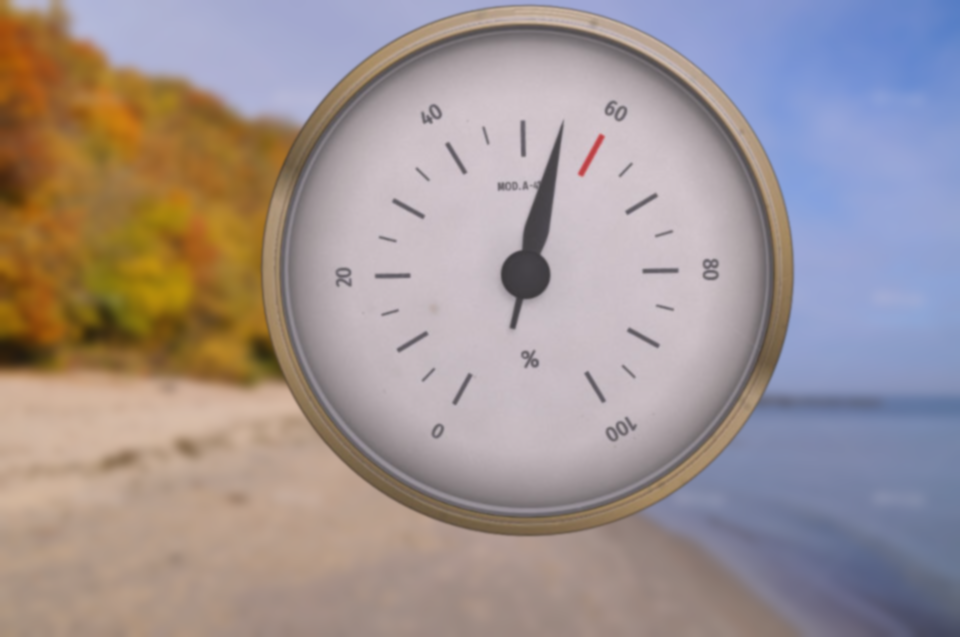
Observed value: 55 %
